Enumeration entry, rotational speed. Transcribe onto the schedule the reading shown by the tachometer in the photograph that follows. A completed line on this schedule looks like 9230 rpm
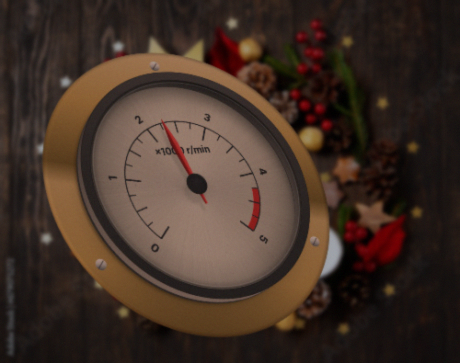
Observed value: 2250 rpm
